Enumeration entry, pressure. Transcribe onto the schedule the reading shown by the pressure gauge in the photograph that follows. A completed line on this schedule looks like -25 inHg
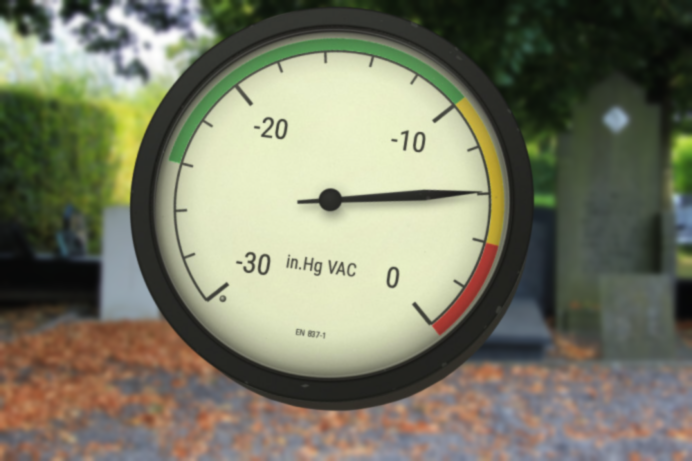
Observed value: -6 inHg
